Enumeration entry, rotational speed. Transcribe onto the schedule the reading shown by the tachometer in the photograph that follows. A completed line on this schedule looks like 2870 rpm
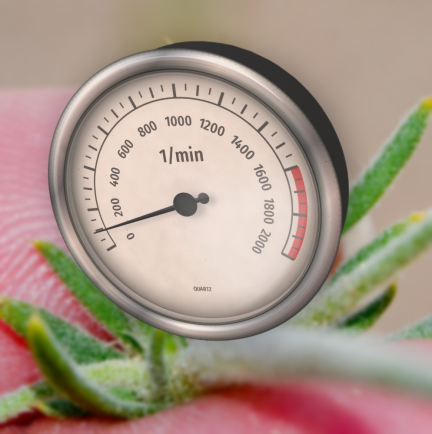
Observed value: 100 rpm
